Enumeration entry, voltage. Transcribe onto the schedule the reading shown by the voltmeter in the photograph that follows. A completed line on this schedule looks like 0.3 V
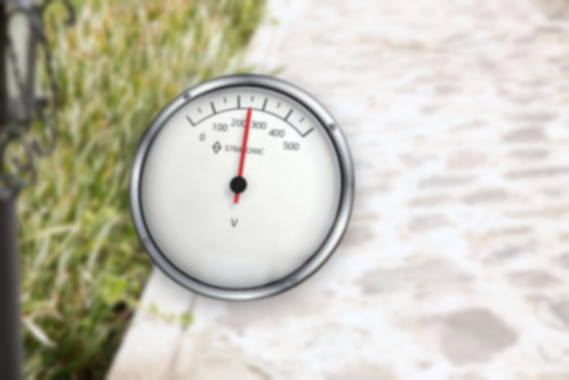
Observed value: 250 V
